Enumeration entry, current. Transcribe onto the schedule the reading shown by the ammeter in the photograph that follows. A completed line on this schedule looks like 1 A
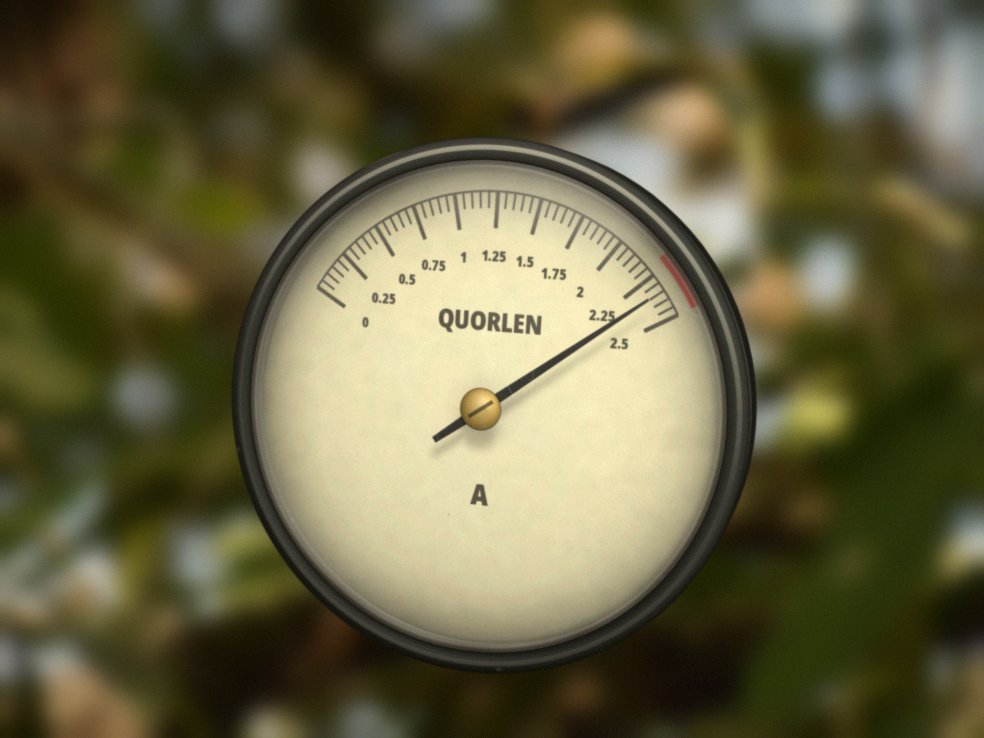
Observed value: 2.35 A
